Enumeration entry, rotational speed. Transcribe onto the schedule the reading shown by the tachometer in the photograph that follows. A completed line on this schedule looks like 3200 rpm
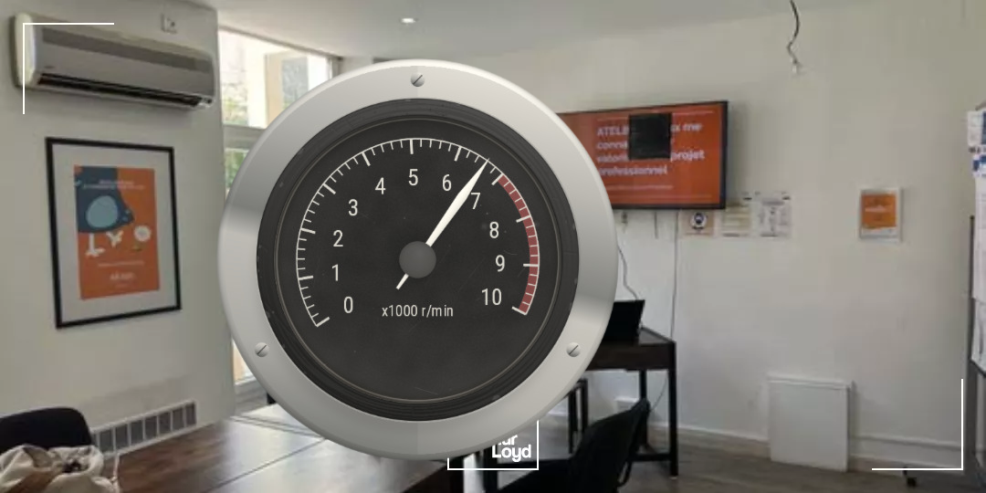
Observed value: 6600 rpm
